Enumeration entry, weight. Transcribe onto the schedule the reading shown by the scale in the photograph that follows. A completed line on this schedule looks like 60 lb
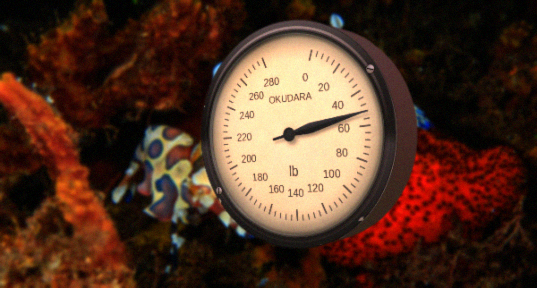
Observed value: 52 lb
